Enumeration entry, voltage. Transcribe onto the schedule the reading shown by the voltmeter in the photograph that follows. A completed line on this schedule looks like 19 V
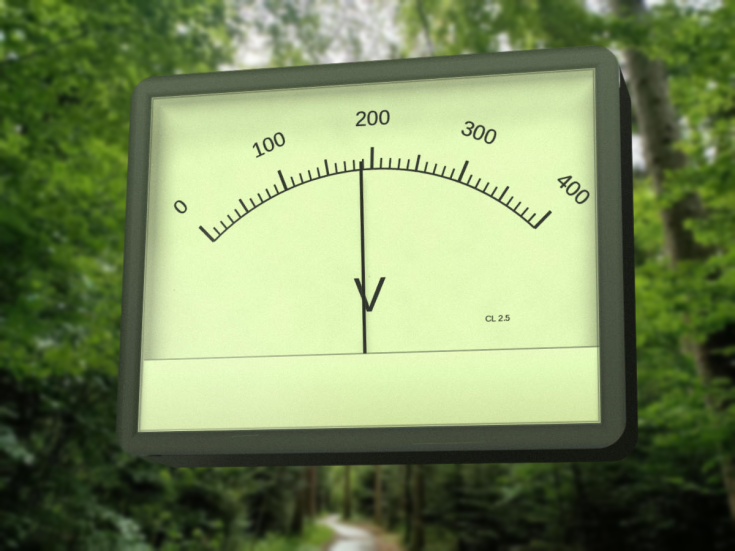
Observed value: 190 V
